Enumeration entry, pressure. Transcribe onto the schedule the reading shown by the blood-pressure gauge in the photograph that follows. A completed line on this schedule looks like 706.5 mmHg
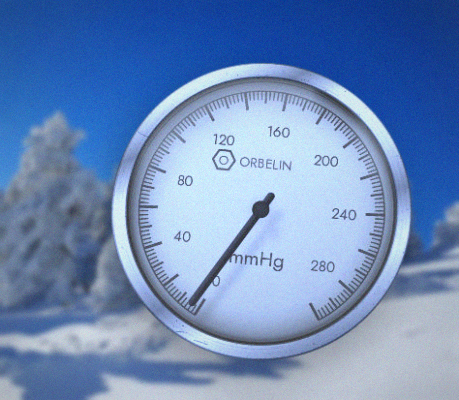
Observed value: 4 mmHg
